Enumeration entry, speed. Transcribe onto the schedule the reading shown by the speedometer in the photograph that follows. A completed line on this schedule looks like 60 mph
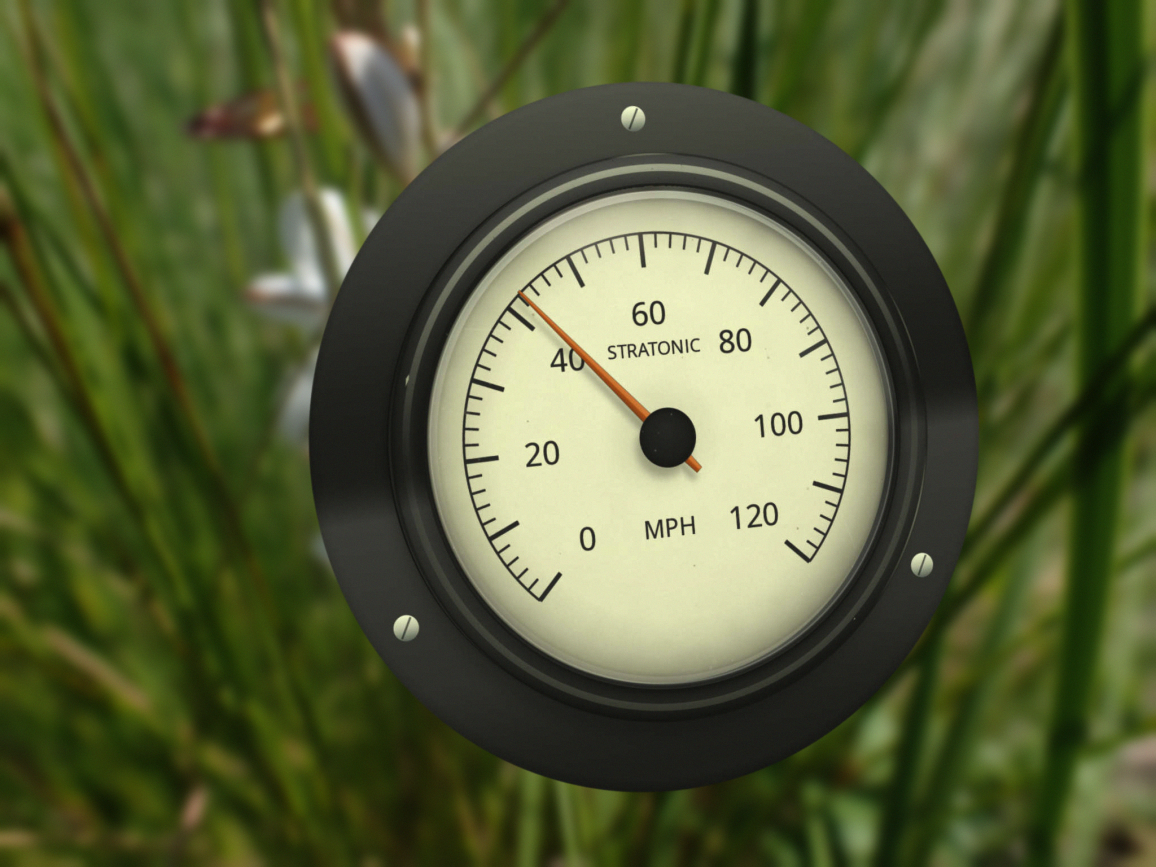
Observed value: 42 mph
